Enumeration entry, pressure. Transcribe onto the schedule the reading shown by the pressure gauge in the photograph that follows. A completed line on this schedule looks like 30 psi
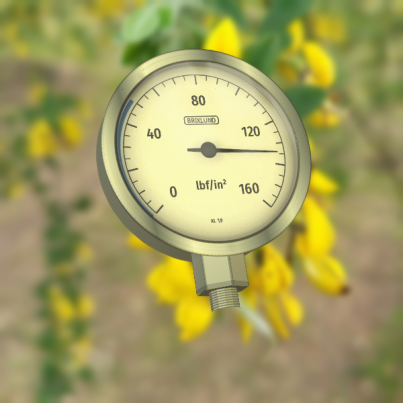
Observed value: 135 psi
